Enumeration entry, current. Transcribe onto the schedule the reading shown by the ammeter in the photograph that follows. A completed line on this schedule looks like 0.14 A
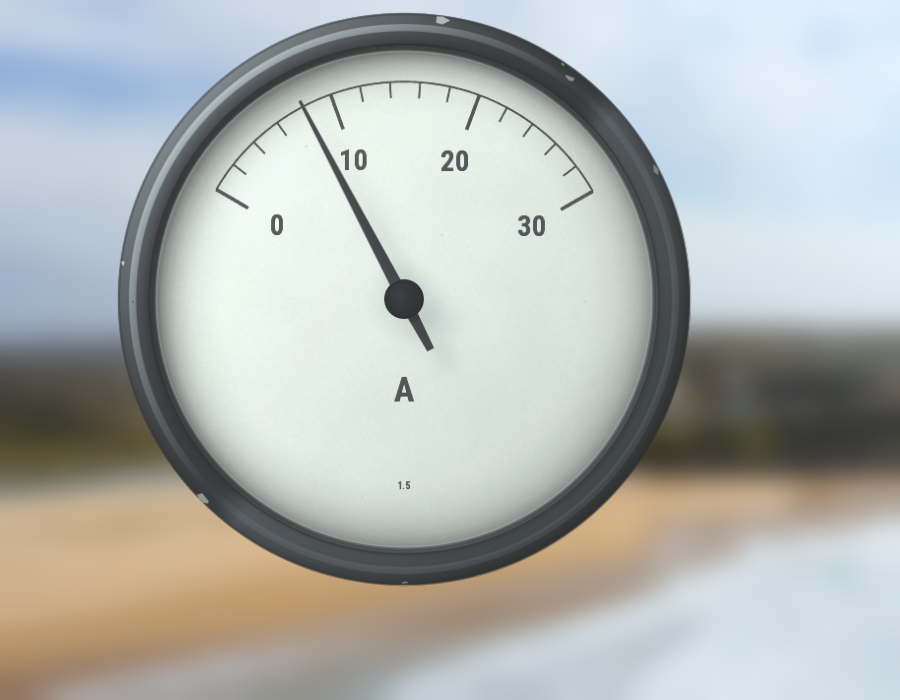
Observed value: 8 A
